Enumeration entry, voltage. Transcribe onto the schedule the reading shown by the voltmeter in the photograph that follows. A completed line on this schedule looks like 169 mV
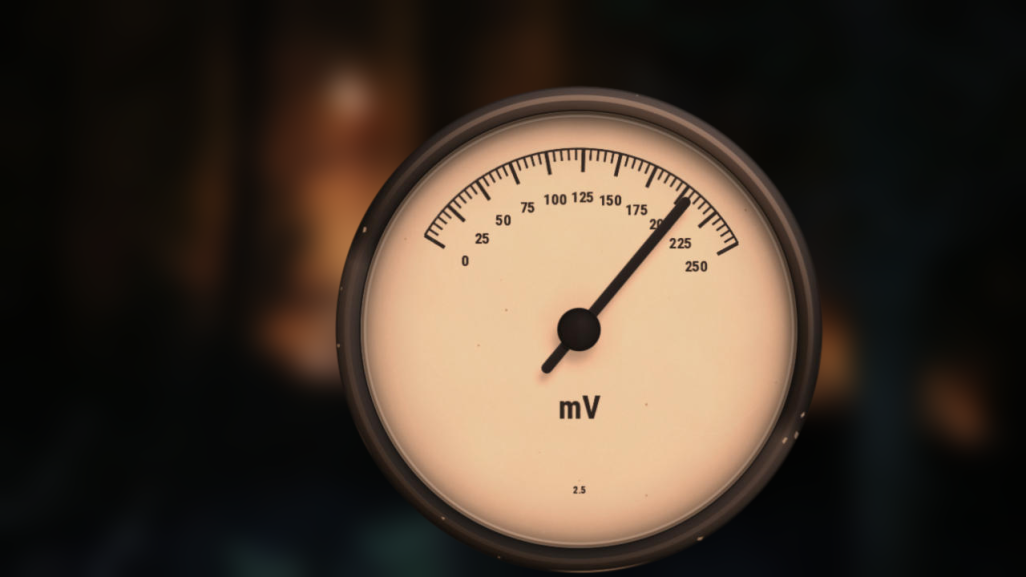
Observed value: 205 mV
